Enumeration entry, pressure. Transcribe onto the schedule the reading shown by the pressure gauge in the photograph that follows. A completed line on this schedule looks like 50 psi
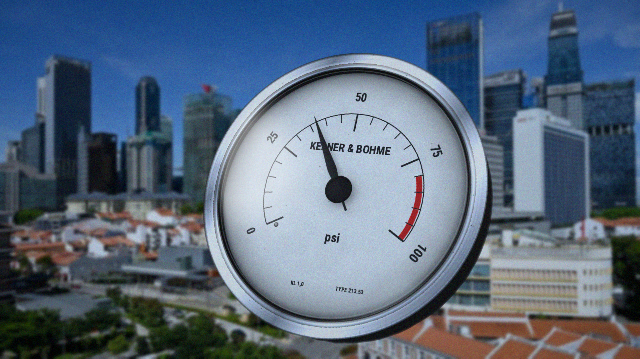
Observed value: 37.5 psi
